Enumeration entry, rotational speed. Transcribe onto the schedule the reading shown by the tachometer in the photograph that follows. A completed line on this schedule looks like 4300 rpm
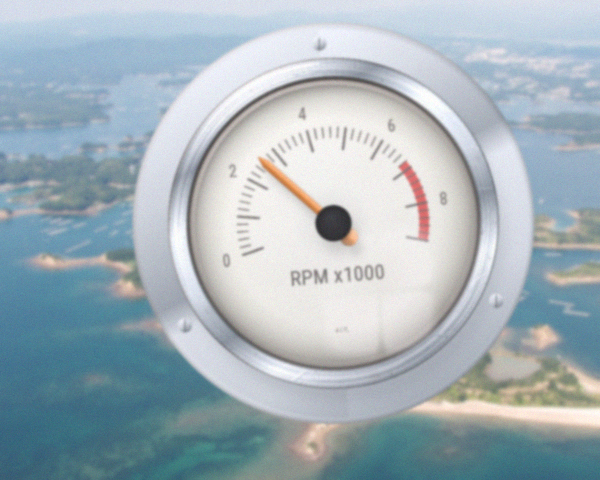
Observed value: 2600 rpm
